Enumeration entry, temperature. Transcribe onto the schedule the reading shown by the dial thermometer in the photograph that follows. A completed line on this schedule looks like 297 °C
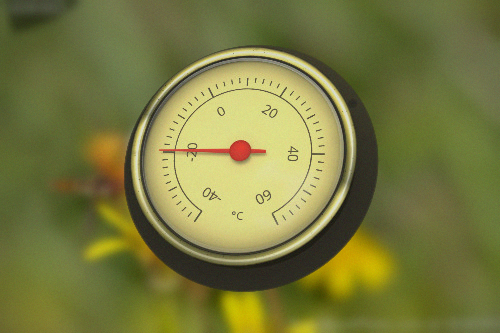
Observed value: -20 °C
